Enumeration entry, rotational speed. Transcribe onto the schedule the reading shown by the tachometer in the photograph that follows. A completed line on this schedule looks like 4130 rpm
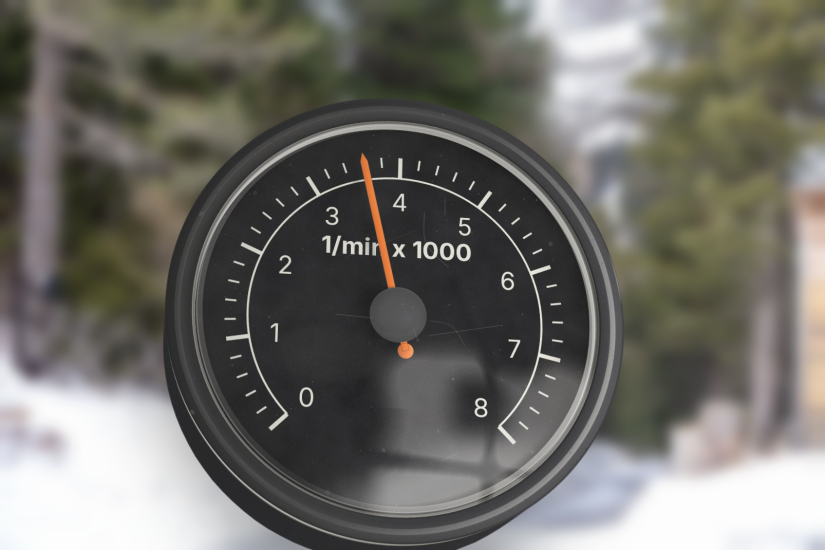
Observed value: 3600 rpm
